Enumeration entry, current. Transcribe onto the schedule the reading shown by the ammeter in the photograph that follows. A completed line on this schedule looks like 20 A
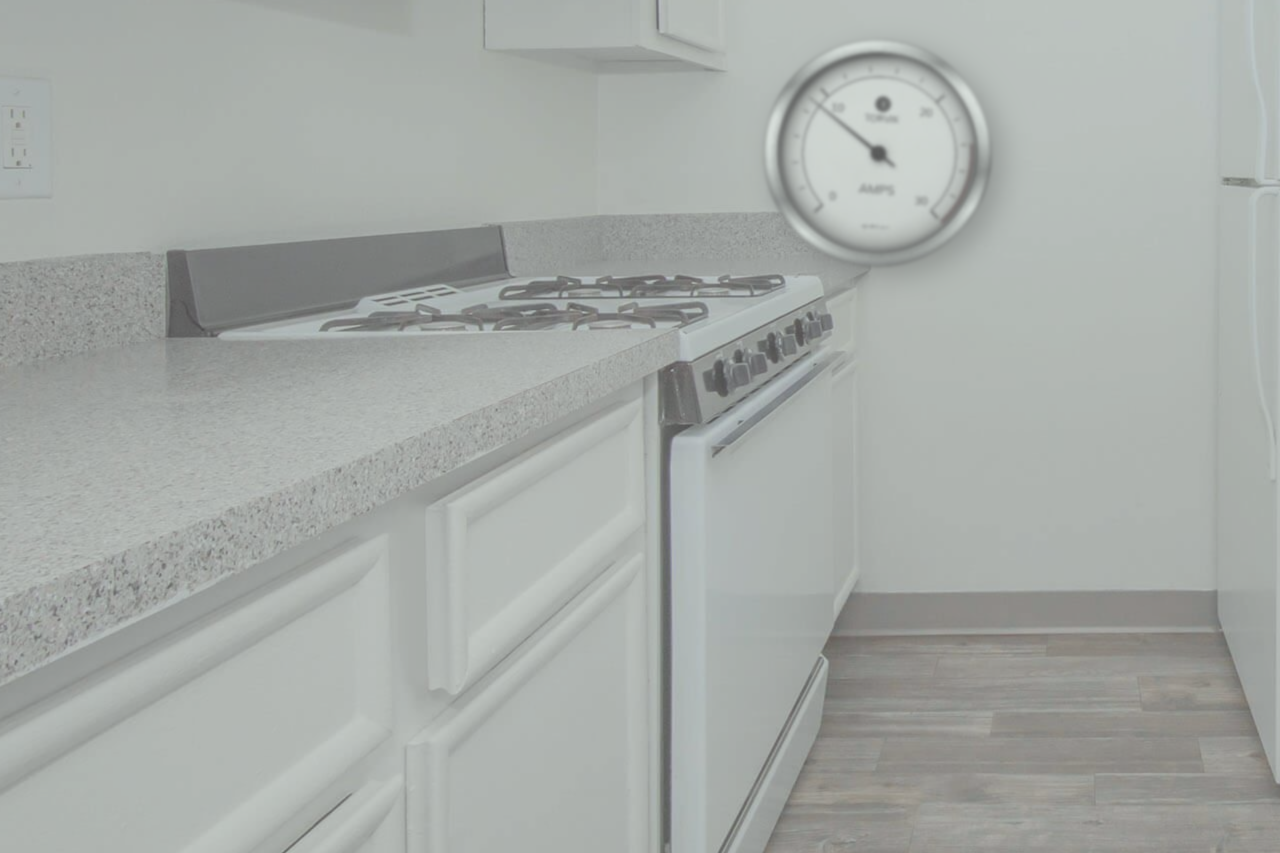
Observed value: 9 A
